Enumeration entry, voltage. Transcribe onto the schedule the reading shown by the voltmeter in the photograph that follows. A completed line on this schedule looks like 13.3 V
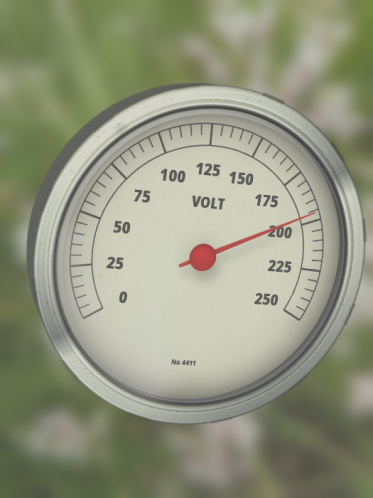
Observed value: 195 V
